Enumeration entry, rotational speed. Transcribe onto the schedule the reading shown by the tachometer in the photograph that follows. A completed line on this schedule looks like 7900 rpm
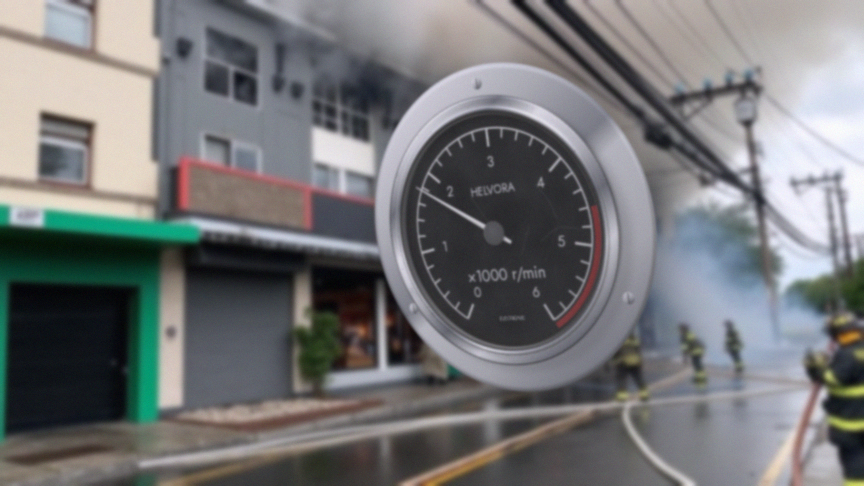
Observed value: 1800 rpm
